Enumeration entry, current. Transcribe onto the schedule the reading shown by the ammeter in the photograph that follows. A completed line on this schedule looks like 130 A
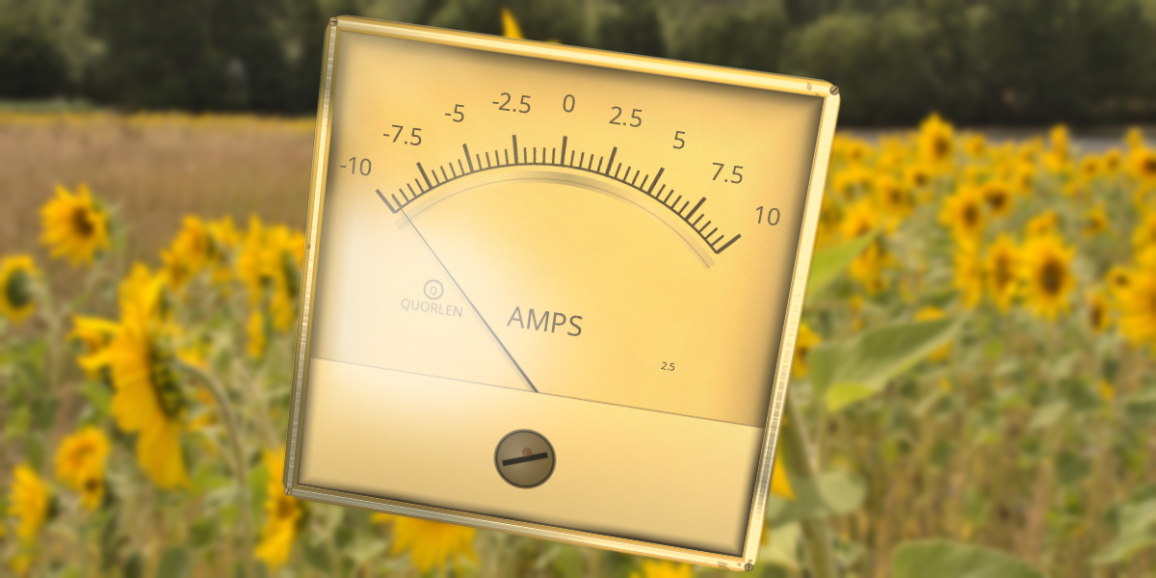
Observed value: -9.5 A
